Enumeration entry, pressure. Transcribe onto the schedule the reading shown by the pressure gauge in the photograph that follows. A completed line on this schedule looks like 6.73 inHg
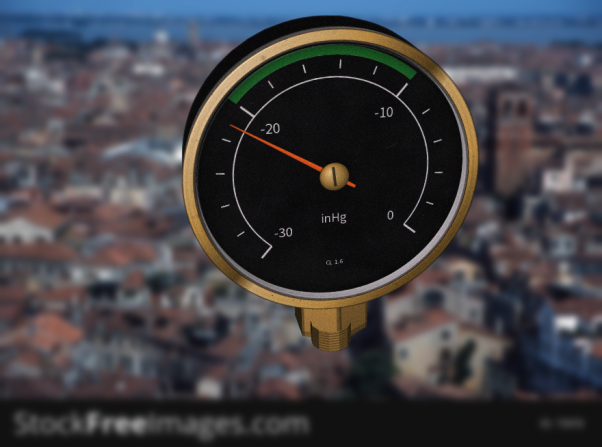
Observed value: -21 inHg
